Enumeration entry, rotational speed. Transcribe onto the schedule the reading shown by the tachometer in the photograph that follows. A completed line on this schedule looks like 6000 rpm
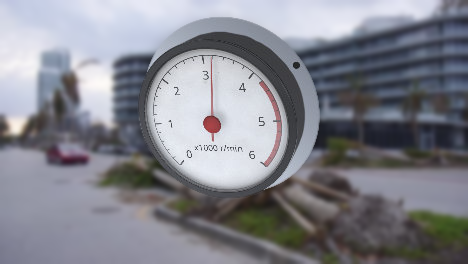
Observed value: 3200 rpm
